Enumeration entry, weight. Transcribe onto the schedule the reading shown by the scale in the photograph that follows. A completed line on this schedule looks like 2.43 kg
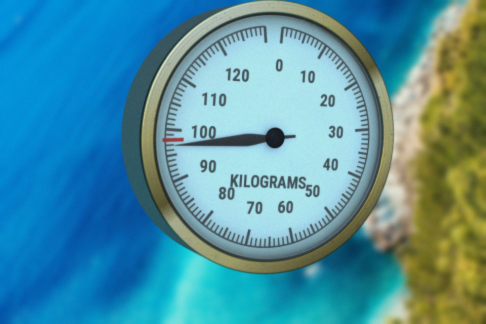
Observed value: 97 kg
